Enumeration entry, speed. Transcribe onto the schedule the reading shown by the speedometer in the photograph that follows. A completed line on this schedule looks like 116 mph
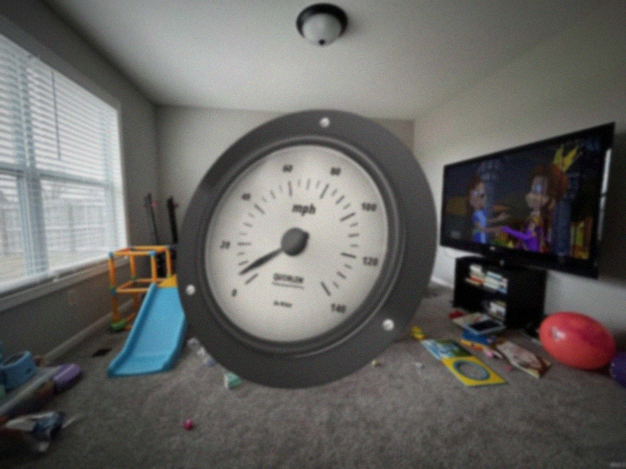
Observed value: 5 mph
